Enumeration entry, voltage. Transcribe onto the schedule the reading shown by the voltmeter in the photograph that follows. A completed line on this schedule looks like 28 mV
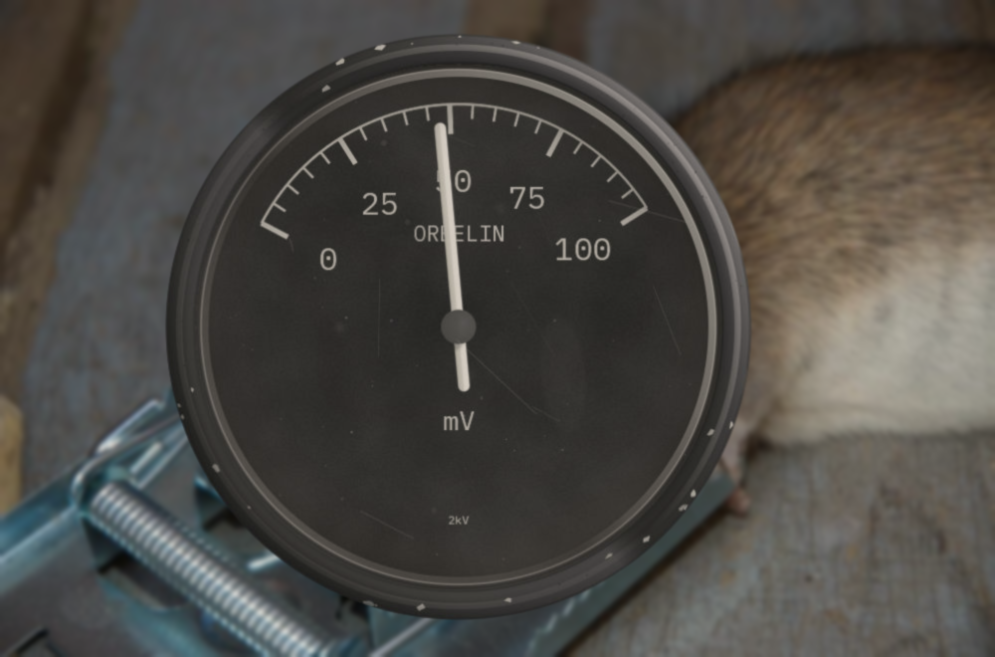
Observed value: 47.5 mV
